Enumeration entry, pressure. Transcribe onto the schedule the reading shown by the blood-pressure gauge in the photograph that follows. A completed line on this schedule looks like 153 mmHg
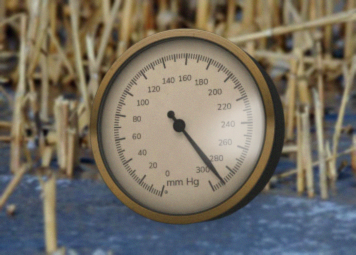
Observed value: 290 mmHg
